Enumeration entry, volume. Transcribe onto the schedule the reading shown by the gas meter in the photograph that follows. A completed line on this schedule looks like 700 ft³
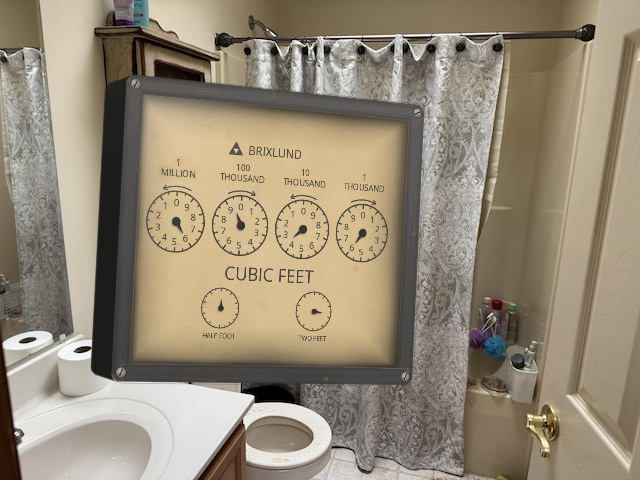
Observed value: 593600 ft³
